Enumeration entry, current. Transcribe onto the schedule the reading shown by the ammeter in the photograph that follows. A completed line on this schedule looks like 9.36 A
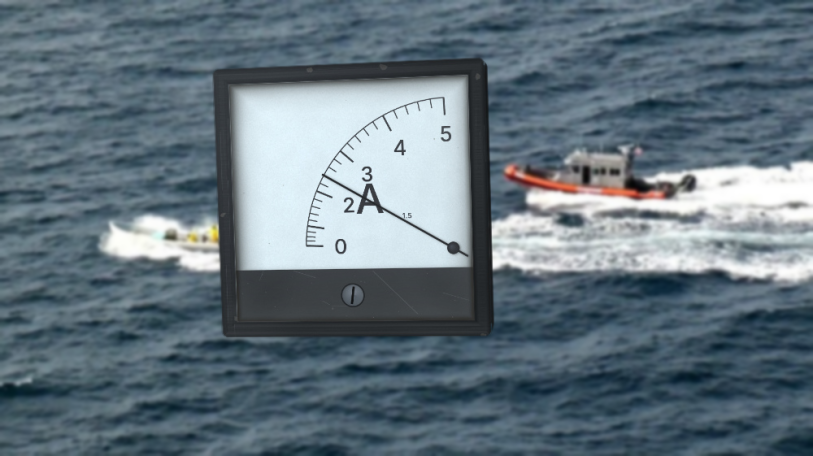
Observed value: 2.4 A
